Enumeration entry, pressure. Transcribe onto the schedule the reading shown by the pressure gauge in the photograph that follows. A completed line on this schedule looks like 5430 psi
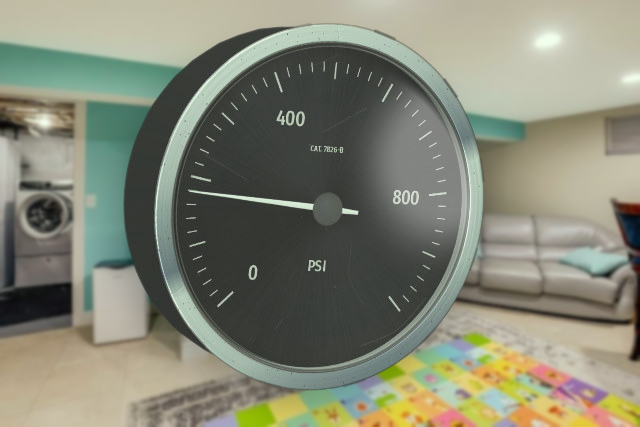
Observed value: 180 psi
